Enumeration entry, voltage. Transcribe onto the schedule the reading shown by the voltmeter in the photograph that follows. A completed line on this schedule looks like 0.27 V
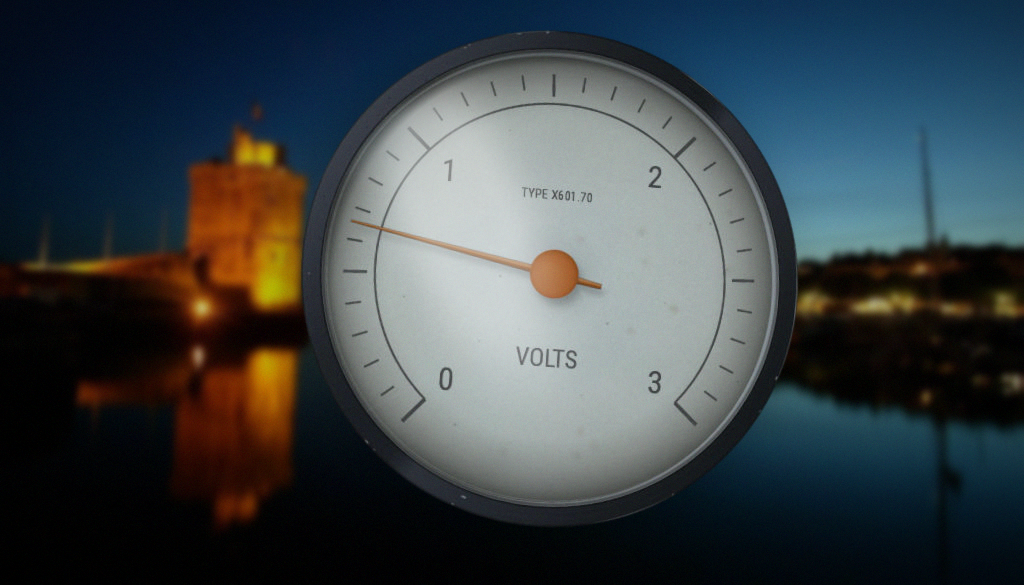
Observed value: 0.65 V
